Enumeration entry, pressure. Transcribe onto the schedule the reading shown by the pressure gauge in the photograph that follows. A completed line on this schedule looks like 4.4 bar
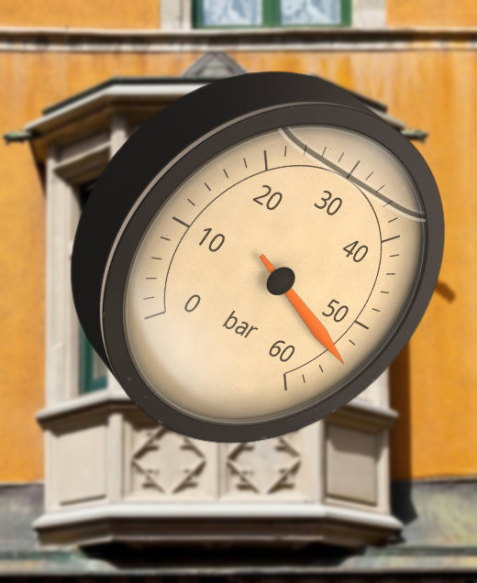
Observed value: 54 bar
